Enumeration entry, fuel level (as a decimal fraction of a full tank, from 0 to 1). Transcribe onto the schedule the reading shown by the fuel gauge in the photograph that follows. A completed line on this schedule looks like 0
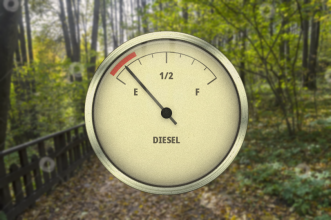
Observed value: 0.125
